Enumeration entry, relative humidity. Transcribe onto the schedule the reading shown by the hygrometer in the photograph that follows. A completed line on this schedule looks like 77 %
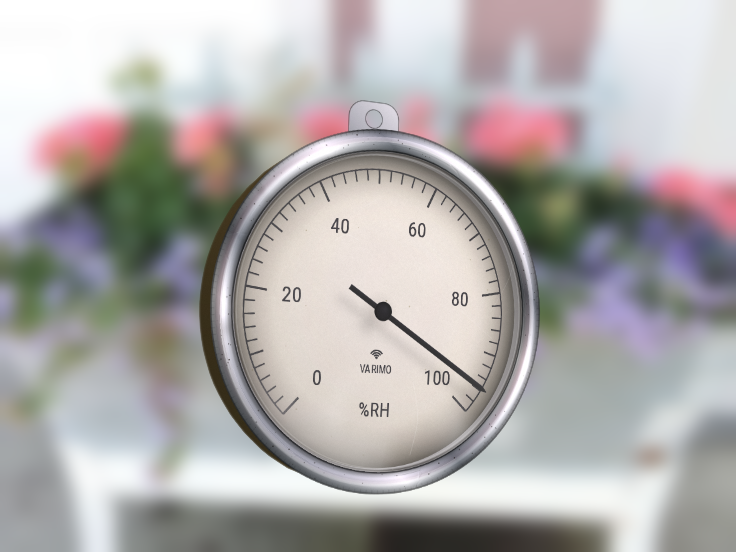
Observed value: 96 %
